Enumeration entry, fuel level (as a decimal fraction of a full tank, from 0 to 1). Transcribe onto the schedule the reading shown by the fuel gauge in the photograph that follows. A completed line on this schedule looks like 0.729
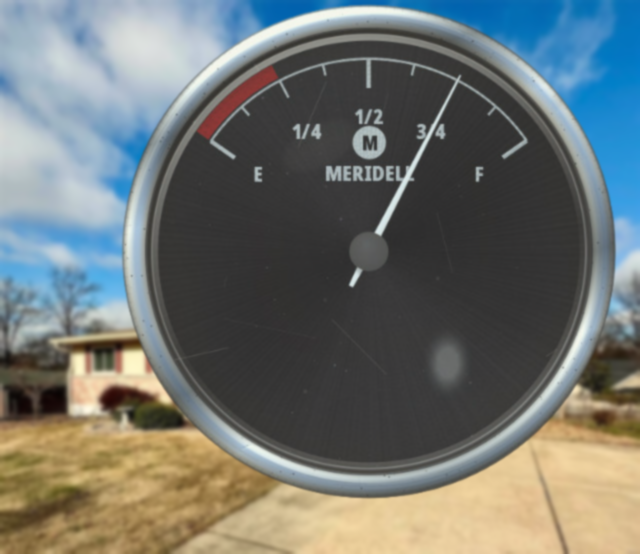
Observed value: 0.75
